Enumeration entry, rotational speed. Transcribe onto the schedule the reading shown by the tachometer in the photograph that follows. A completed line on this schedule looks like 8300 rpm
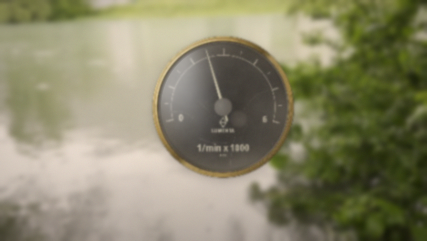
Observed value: 2500 rpm
